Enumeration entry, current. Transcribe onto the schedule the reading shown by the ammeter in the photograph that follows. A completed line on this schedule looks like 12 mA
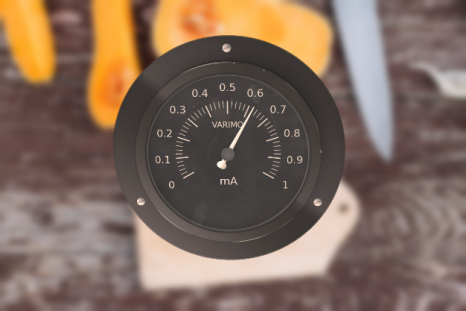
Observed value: 0.62 mA
